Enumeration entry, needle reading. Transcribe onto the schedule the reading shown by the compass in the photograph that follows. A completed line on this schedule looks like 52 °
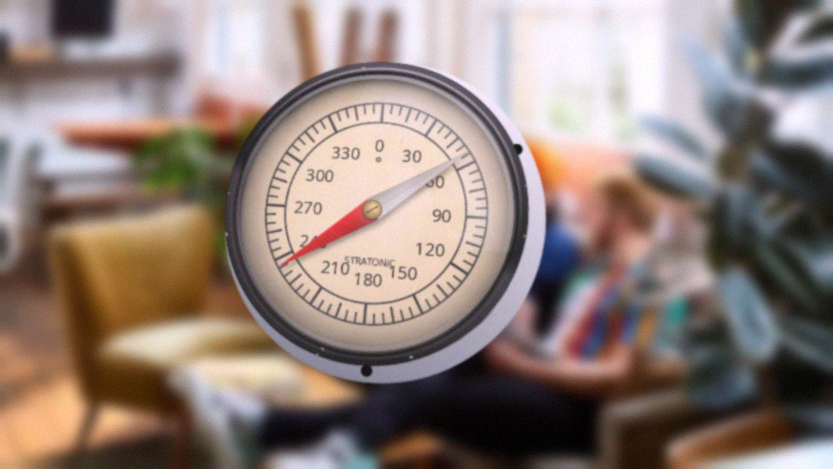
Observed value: 235 °
